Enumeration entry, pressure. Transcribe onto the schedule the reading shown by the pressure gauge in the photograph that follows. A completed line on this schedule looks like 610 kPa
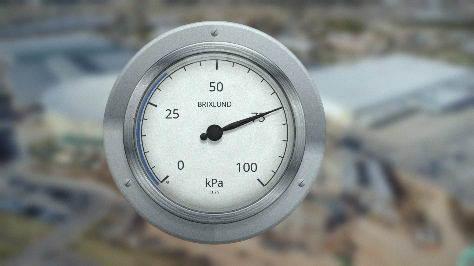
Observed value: 75 kPa
